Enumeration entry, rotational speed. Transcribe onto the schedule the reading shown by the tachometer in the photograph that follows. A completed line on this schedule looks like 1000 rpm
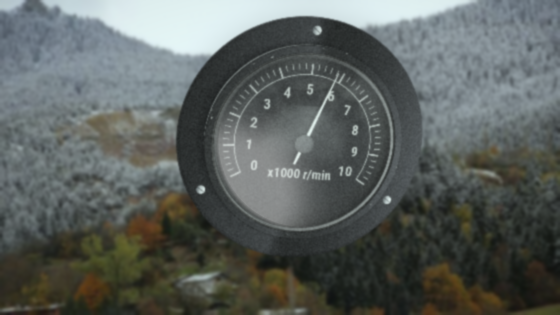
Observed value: 5800 rpm
